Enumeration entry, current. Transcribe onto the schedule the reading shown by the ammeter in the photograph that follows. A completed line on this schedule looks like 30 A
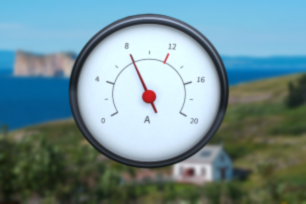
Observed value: 8 A
